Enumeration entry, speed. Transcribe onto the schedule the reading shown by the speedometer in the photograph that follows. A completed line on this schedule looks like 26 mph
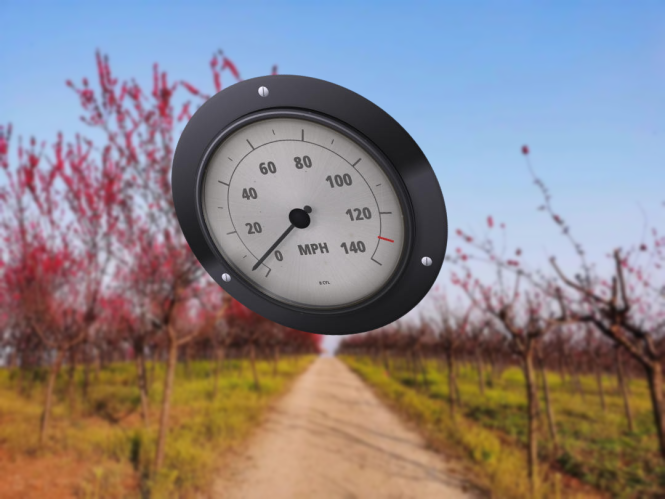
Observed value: 5 mph
